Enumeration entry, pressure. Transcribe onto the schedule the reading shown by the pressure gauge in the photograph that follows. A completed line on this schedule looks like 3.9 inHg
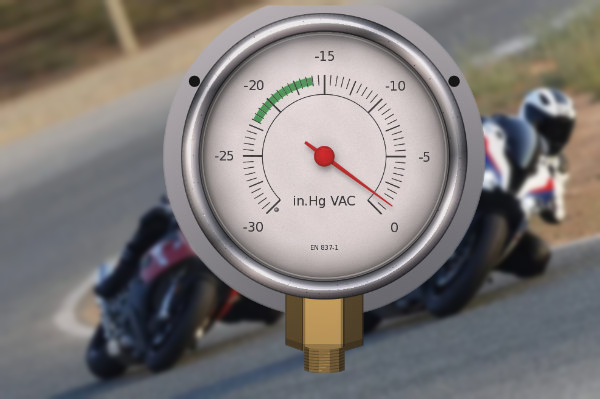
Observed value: -1 inHg
